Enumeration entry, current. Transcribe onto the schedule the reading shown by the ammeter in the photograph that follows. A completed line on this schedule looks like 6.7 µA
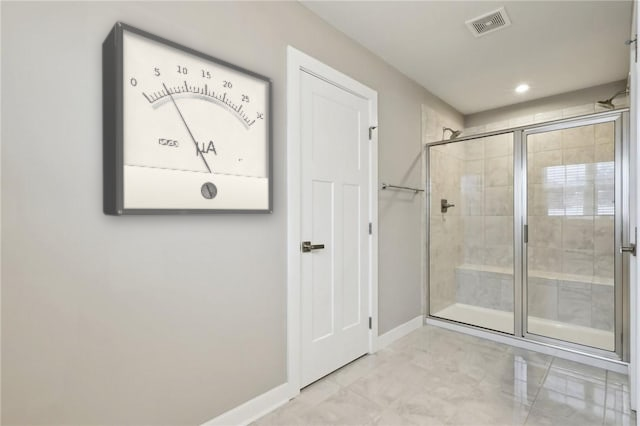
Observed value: 5 µA
